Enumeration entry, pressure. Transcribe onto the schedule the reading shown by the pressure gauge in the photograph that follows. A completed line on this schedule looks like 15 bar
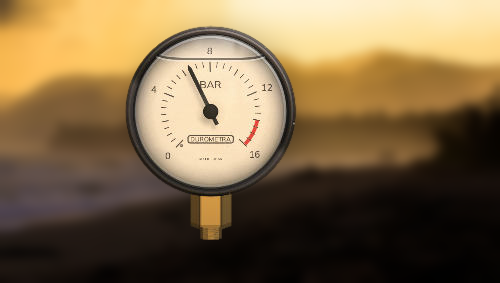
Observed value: 6.5 bar
